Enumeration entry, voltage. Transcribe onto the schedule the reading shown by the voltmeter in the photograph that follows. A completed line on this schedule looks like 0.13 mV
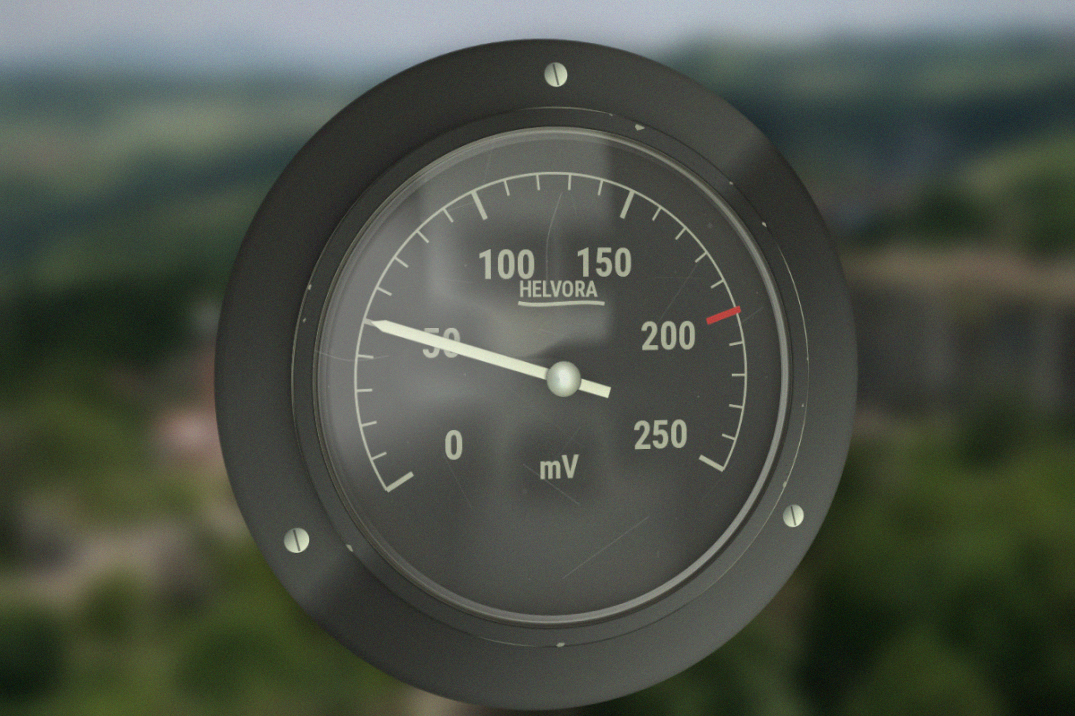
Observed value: 50 mV
